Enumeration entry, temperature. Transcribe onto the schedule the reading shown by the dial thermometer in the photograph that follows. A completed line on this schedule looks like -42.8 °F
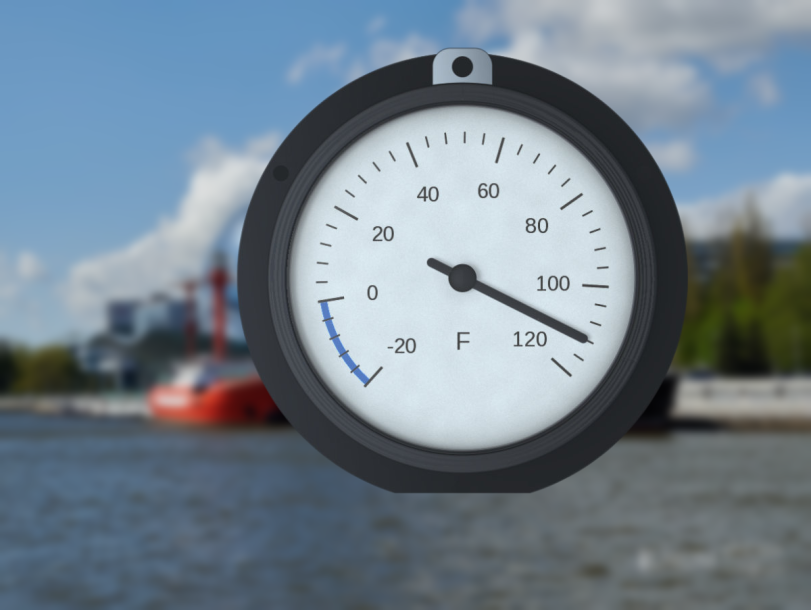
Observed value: 112 °F
